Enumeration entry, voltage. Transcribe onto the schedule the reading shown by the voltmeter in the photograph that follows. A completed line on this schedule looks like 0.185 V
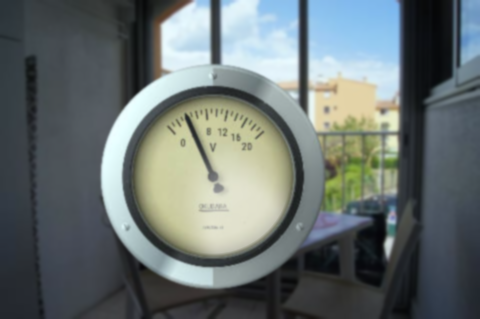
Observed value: 4 V
